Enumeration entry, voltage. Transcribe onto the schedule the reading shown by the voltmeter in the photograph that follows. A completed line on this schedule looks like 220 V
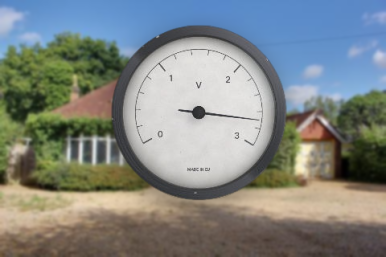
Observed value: 2.7 V
